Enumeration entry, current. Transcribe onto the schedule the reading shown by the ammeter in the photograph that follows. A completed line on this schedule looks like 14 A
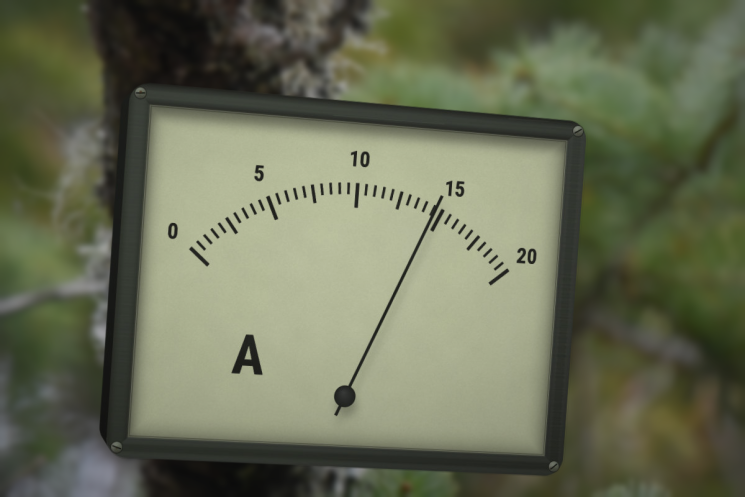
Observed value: 14.5 A
